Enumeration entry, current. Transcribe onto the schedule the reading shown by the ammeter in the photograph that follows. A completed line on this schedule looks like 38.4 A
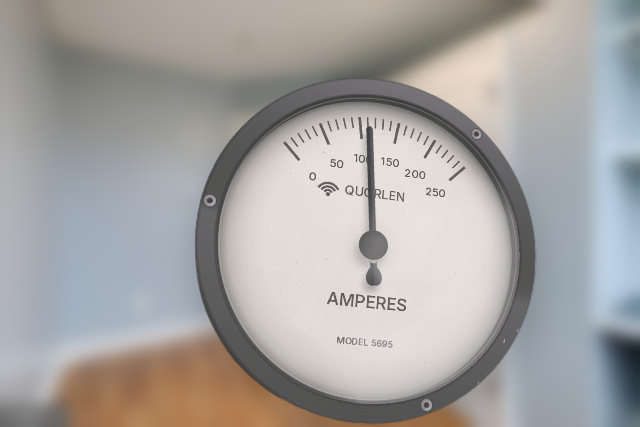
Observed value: 110 A
